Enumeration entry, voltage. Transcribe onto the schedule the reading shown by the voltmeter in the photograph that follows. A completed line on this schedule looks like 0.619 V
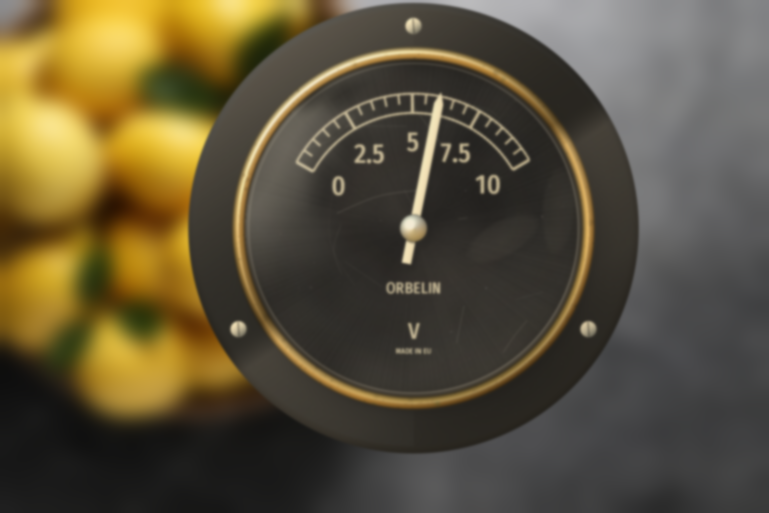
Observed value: 6 V
